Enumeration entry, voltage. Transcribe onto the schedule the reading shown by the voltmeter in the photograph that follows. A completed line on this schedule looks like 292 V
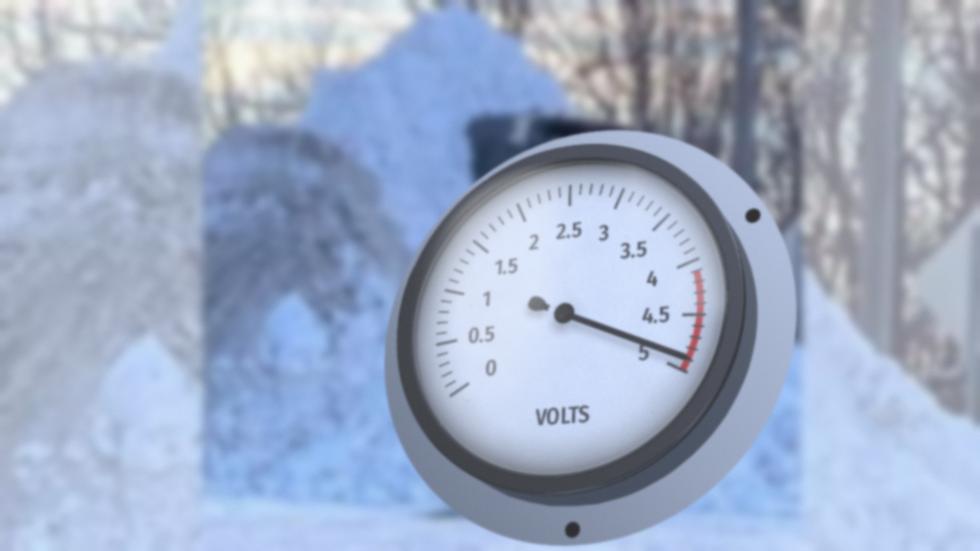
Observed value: 4.9 V
